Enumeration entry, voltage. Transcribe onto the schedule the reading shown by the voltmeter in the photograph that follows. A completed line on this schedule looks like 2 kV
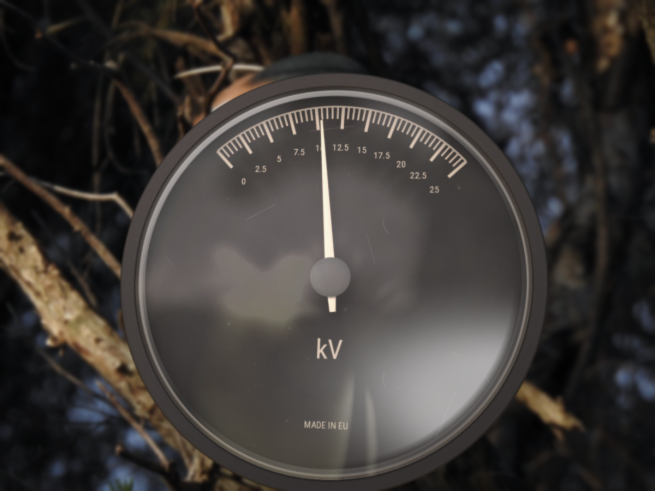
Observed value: 10.5 kV
